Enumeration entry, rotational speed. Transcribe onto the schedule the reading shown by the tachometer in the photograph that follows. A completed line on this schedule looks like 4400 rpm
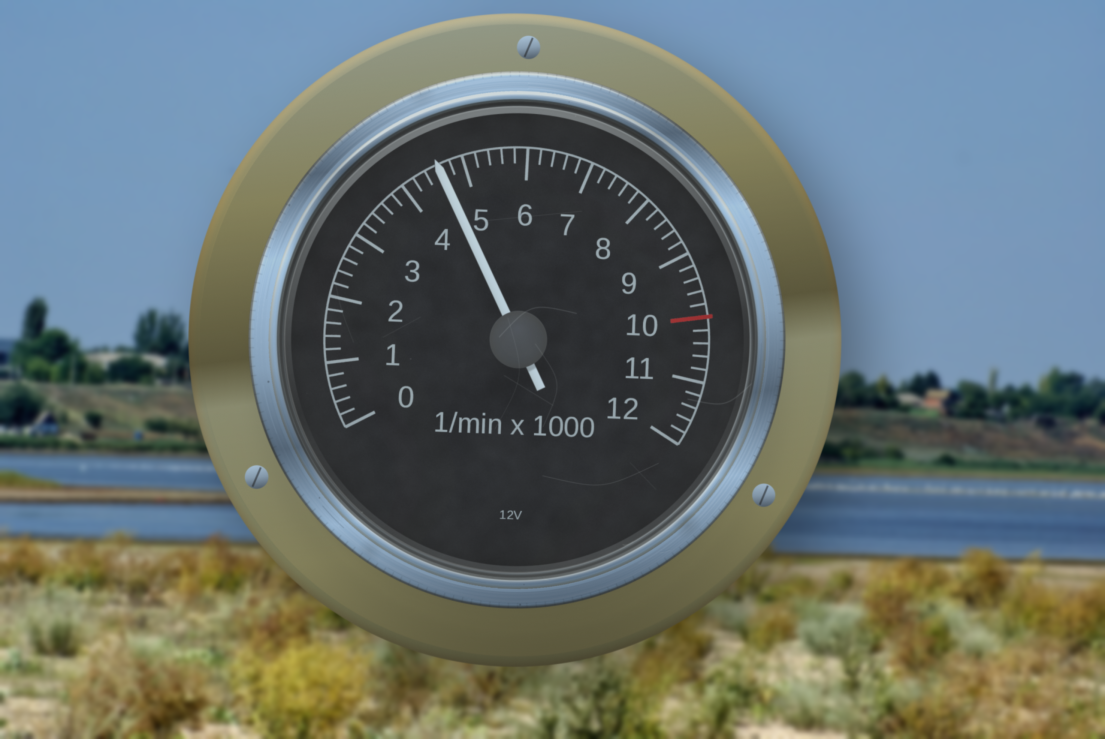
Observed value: 4600 rpm
